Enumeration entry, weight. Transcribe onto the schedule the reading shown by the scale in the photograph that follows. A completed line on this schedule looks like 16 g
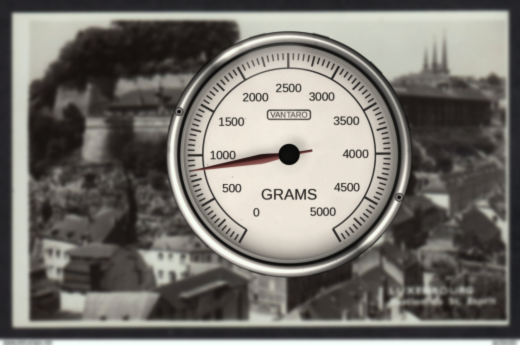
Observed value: 850 g
